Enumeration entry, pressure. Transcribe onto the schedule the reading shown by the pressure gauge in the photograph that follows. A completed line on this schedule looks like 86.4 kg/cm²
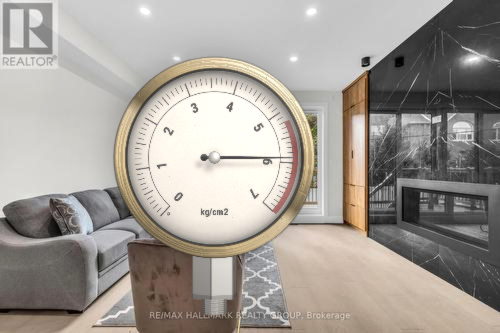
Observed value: 5.9 kg/cm²
